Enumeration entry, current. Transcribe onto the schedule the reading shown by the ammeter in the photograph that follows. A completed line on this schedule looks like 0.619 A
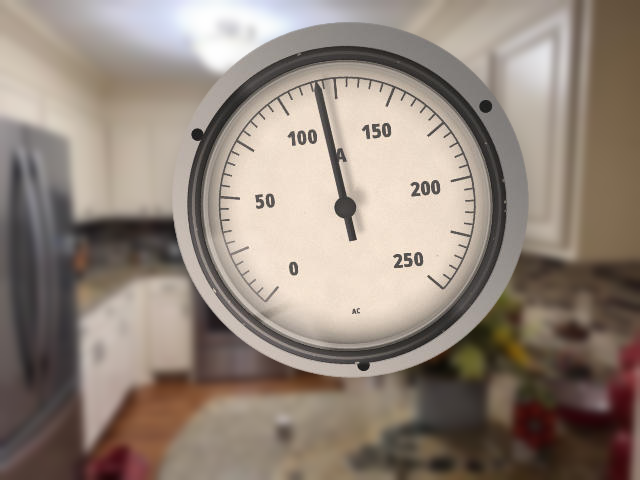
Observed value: 117.5 A
